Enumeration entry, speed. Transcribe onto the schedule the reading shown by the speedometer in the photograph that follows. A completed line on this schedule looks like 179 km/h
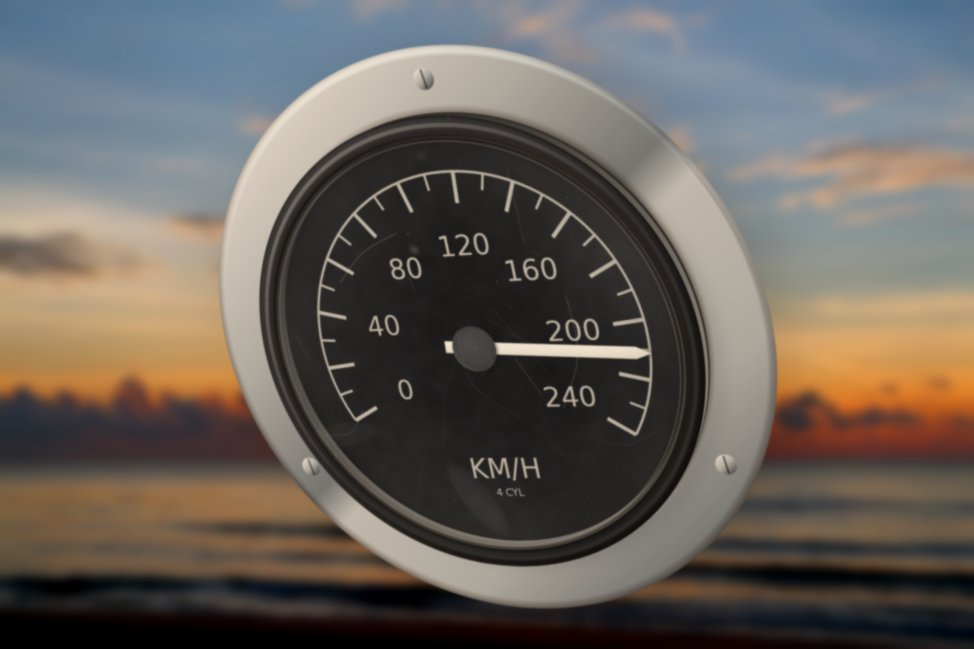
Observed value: 210 km/h
